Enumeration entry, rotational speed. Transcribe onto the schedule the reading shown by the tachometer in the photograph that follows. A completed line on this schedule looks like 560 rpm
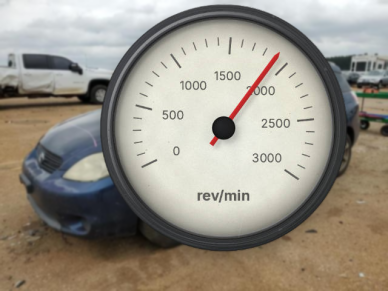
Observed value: 1900 rpm
